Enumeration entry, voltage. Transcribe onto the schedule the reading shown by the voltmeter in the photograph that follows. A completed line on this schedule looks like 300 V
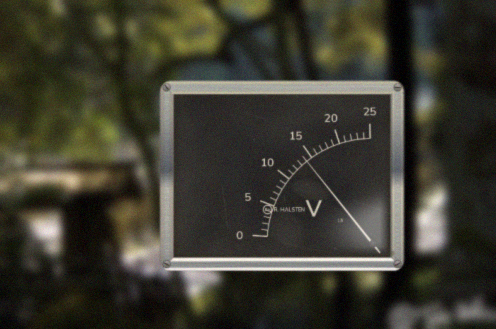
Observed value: 14 V
